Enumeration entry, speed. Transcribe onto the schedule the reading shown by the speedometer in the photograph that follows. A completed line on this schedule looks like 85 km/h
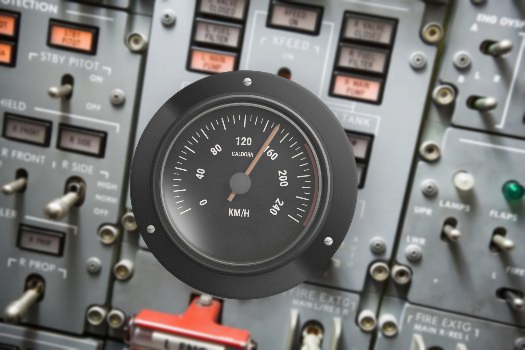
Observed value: 150 km/h
